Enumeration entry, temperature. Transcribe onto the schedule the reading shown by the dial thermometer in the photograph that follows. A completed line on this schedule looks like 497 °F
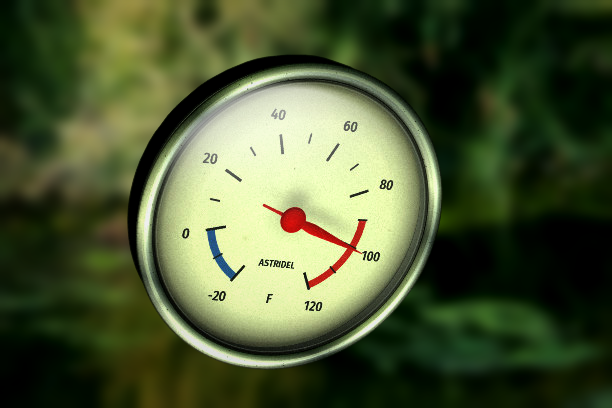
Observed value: 100 °F
